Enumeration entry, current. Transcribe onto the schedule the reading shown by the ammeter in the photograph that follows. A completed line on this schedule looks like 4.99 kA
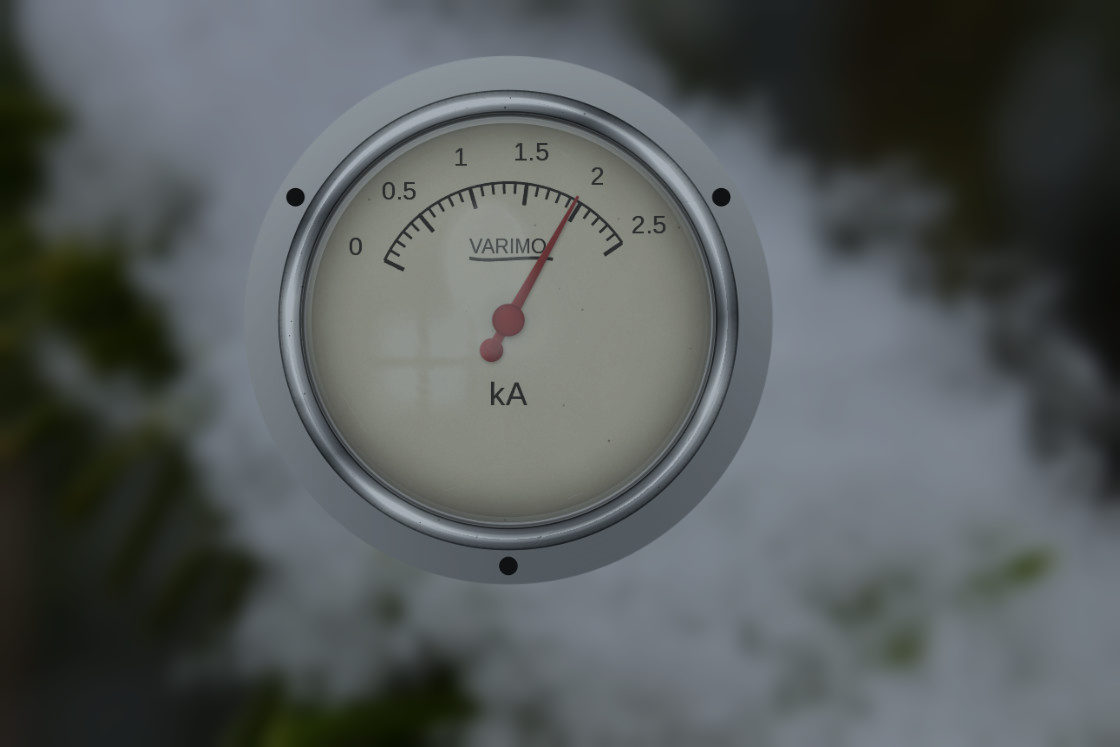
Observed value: 1.95 kA
